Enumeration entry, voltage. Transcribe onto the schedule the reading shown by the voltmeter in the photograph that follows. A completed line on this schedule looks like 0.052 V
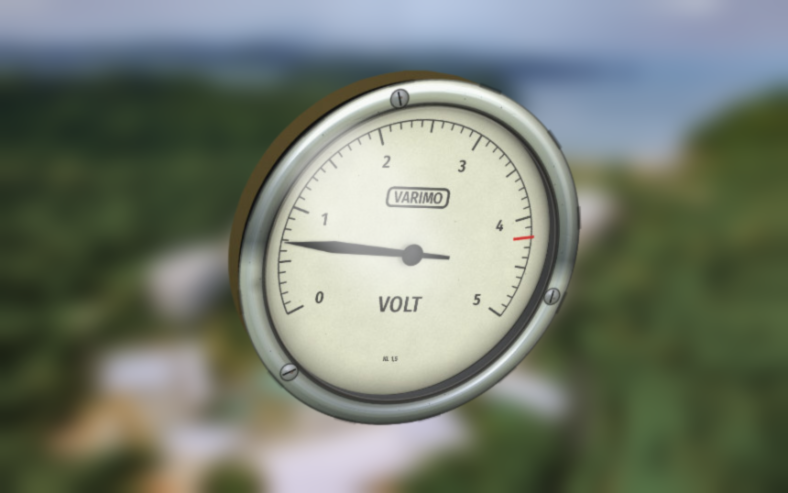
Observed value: 0.7 V
